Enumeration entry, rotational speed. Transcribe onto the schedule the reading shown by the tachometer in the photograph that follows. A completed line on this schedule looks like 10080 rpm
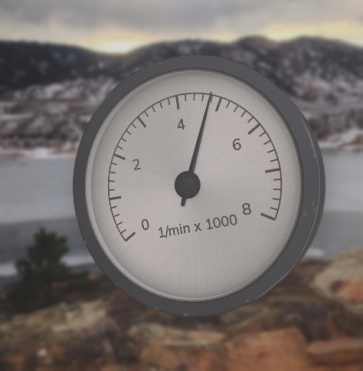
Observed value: 4800 rpm
